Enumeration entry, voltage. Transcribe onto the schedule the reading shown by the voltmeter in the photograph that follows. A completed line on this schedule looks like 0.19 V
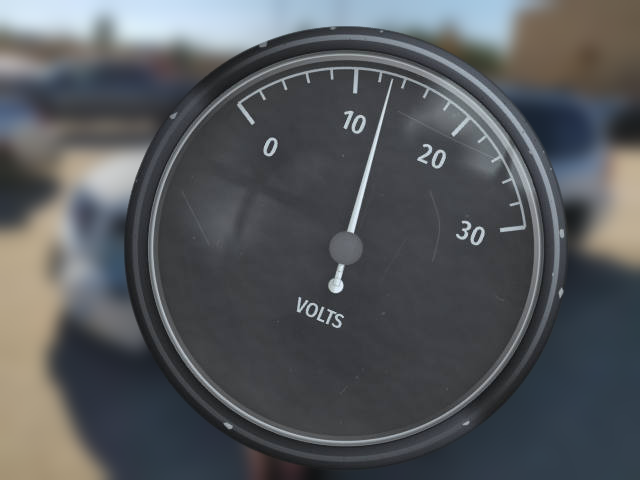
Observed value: 13 V
